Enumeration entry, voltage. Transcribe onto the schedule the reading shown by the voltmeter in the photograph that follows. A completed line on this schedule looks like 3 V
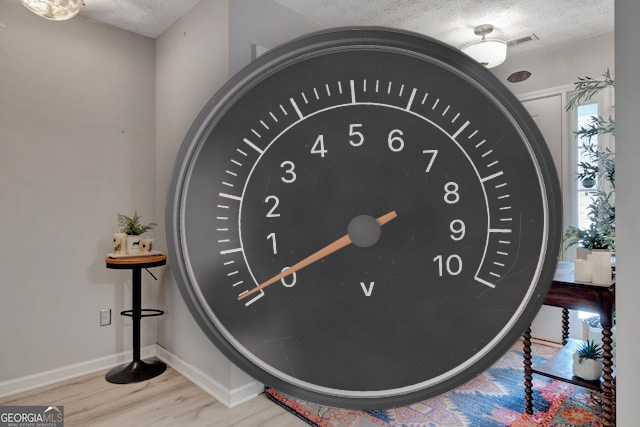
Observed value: 0.2 V
